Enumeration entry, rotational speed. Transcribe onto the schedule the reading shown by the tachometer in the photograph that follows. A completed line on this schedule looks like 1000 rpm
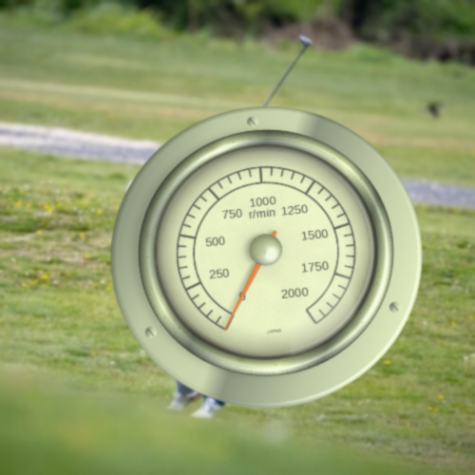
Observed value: 0 rpm
